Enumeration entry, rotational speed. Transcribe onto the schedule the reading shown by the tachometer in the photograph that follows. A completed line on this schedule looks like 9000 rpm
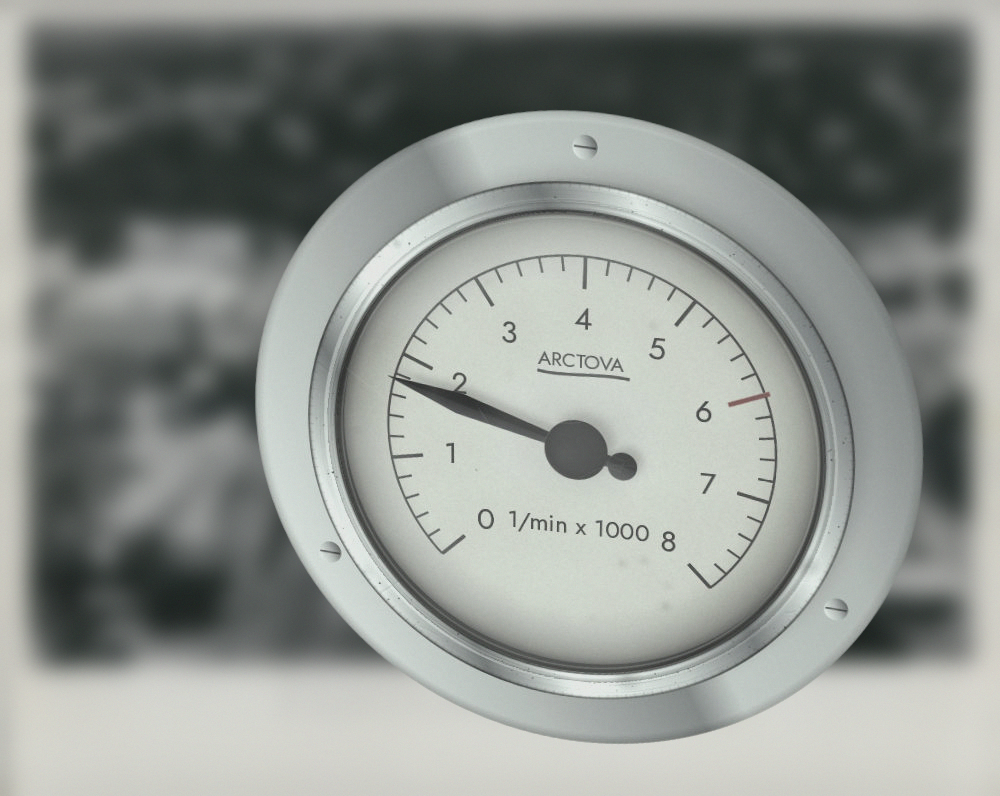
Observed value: 1800 rpm
